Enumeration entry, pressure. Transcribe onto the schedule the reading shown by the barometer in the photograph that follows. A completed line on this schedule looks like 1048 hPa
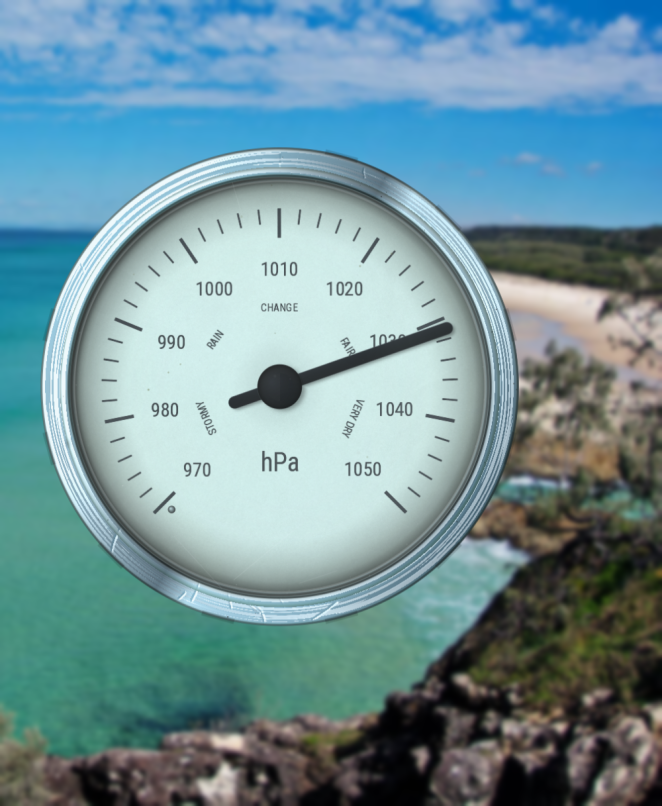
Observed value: 1031 hPa
